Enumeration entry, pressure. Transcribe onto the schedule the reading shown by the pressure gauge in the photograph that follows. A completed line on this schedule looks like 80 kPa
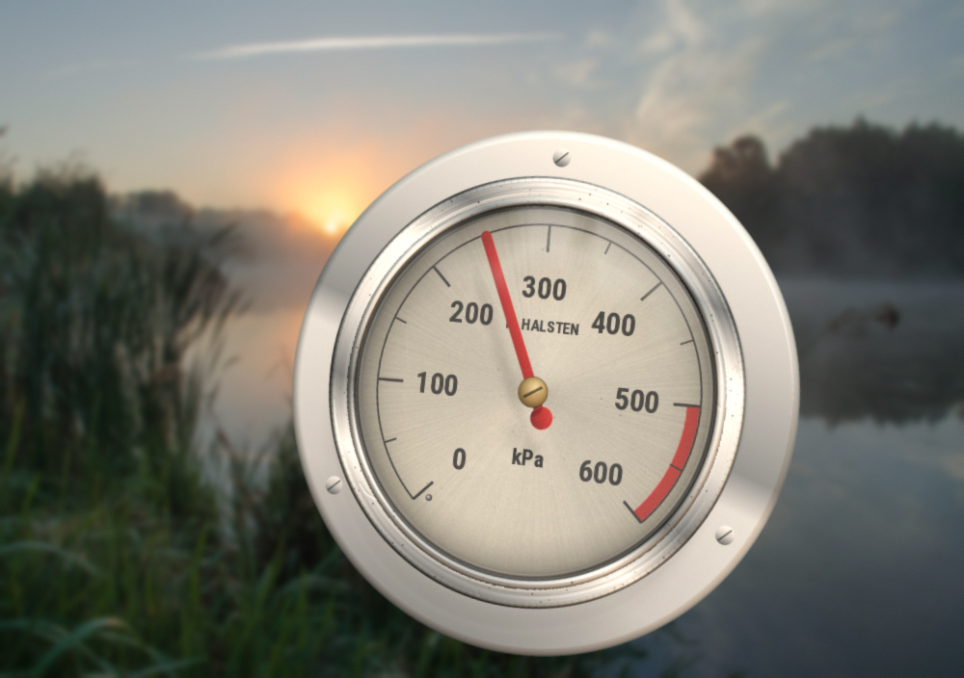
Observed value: 250 kPa
